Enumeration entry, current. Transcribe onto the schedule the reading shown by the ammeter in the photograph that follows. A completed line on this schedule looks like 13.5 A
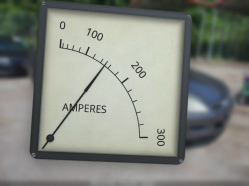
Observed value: 150 A
